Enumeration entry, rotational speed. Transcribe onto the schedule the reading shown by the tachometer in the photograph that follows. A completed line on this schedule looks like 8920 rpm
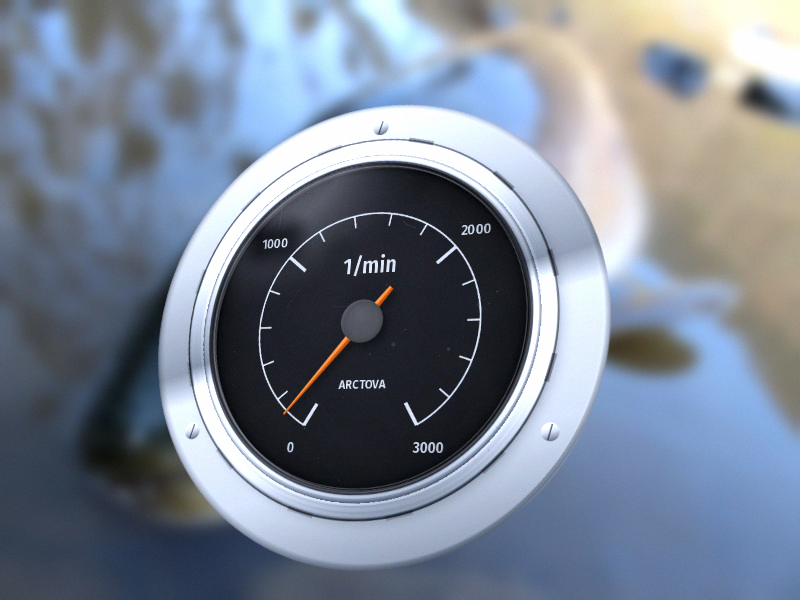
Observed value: 100 rpm
